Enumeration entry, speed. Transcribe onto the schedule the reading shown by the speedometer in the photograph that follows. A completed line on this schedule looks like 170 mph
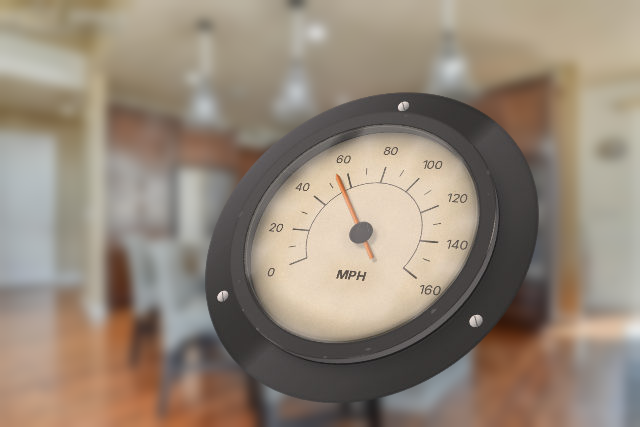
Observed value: 55 mph
